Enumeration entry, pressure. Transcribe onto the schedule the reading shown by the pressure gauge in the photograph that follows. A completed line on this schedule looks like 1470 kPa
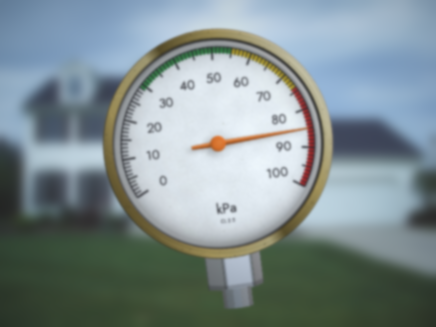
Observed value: 85 kPa
